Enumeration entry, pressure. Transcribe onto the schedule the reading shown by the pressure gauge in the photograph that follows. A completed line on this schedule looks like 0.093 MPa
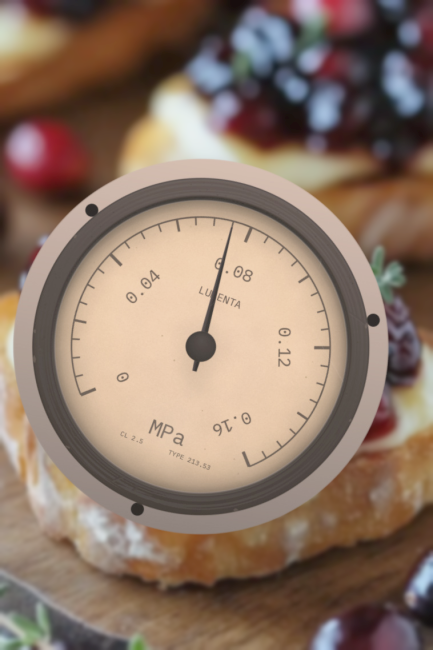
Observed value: 0.075 MPa
